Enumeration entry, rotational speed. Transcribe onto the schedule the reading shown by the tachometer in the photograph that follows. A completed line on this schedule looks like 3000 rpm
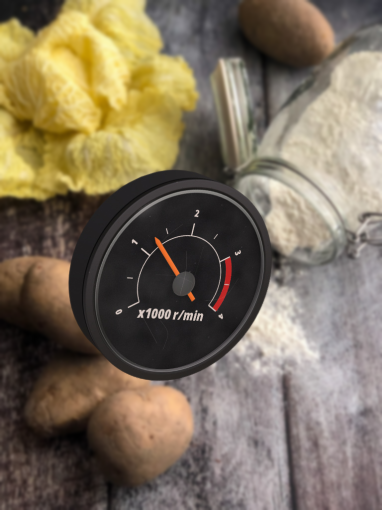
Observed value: 1250 rpm
